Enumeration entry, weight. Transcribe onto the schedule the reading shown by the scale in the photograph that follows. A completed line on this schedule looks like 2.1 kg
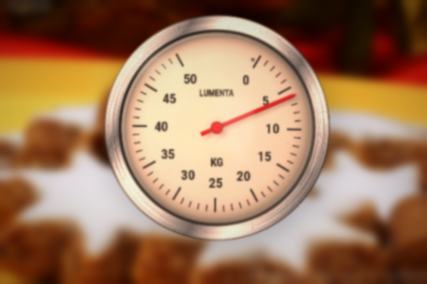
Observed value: 6 kg
